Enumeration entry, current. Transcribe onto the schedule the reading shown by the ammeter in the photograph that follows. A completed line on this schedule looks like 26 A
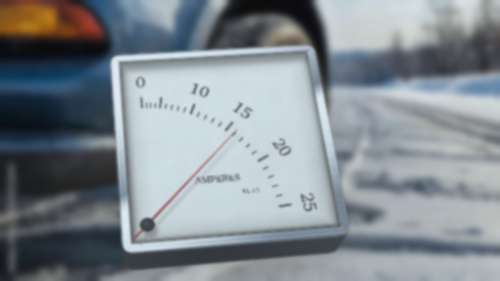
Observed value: 16 A
